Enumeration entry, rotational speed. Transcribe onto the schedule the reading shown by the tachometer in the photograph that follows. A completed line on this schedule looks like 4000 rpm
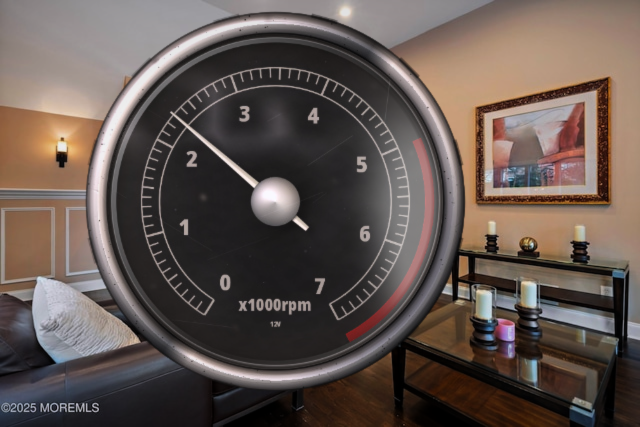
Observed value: 2300 rpm
